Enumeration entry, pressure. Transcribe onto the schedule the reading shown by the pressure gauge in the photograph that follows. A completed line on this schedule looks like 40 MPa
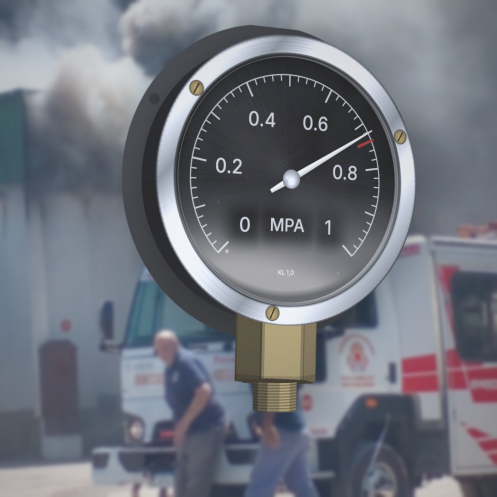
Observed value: 0.72 MPa
